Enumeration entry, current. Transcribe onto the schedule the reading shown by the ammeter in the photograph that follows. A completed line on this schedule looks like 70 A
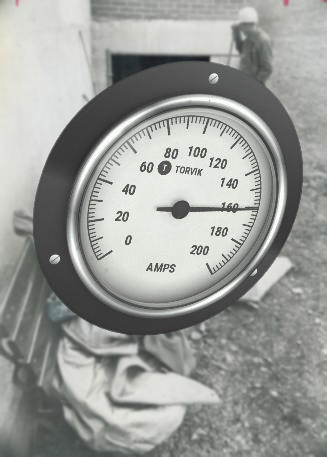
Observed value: 160 A
